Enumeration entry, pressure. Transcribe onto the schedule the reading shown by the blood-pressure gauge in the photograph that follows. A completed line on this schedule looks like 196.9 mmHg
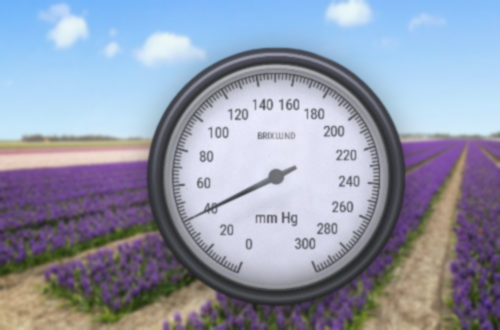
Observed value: 40 mmHg
